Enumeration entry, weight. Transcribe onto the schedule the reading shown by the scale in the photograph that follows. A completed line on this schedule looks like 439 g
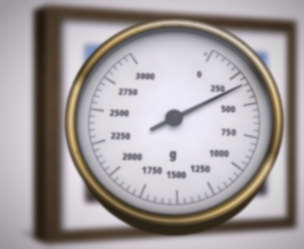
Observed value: 350 g
